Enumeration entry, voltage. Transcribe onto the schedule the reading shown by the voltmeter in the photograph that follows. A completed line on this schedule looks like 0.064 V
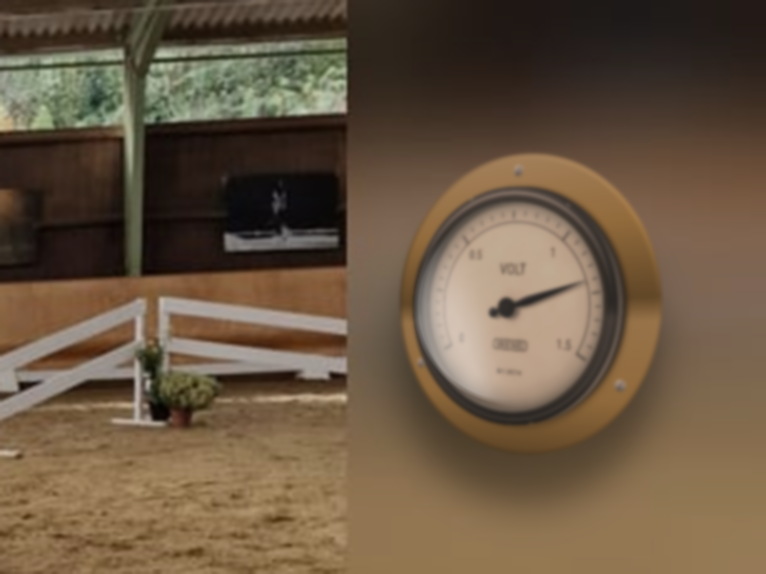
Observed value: 1.2 V
